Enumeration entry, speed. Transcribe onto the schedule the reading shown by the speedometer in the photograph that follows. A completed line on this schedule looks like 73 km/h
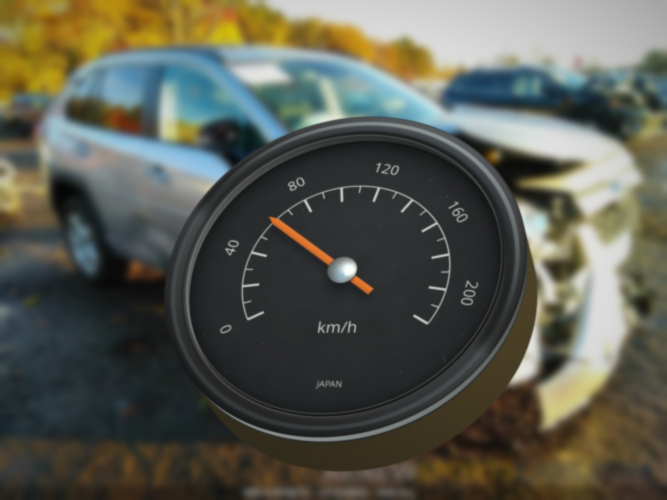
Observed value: 60 km/h
